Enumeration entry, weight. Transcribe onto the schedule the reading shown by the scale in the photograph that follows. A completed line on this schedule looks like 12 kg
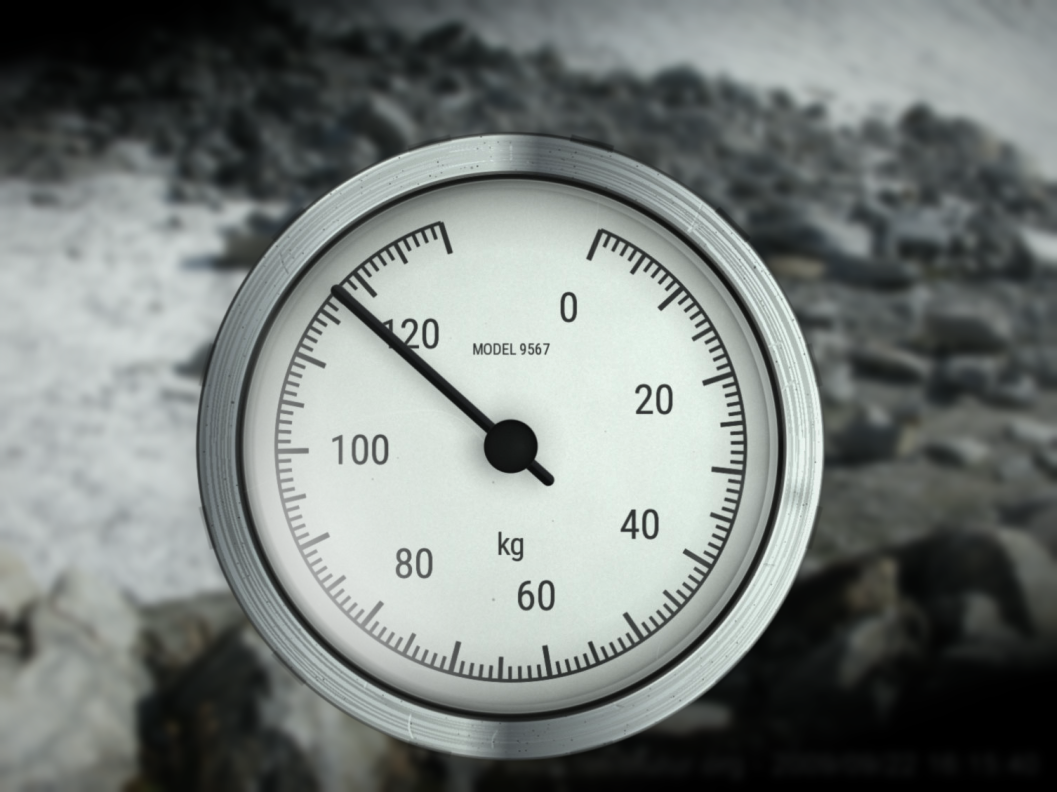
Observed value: 117.5 kg
